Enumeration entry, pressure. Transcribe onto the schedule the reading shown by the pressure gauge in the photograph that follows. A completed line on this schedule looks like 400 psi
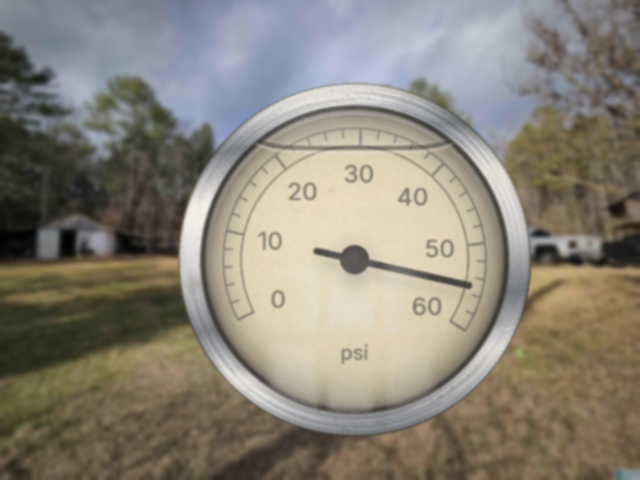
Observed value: 55 psi
